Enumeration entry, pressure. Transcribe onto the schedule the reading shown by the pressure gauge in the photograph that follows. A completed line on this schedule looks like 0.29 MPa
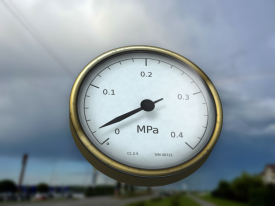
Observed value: 0.02 MPa
